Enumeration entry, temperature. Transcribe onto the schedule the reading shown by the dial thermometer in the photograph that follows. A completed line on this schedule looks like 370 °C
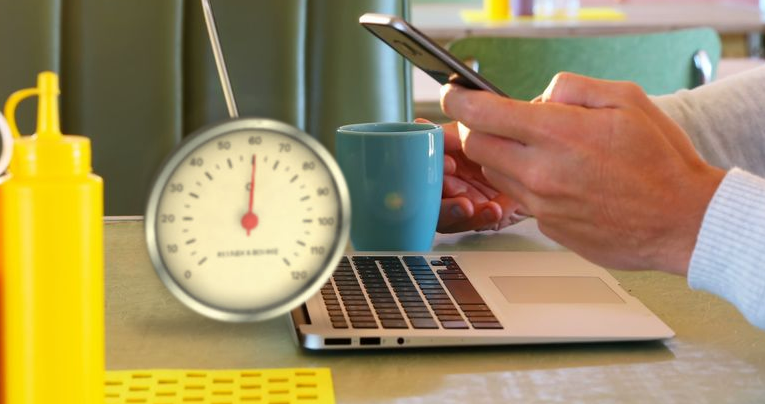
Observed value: 60 °C
